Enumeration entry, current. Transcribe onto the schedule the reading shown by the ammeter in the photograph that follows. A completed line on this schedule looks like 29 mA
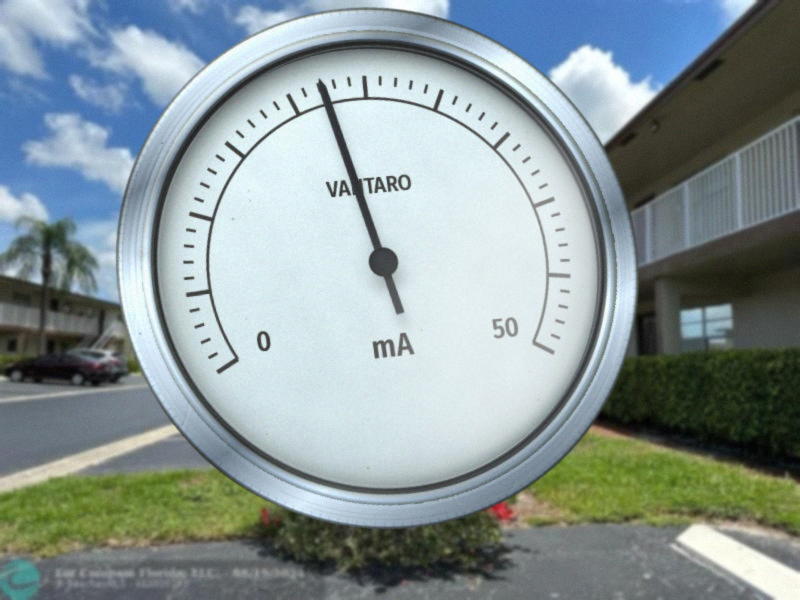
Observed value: 22 mA
